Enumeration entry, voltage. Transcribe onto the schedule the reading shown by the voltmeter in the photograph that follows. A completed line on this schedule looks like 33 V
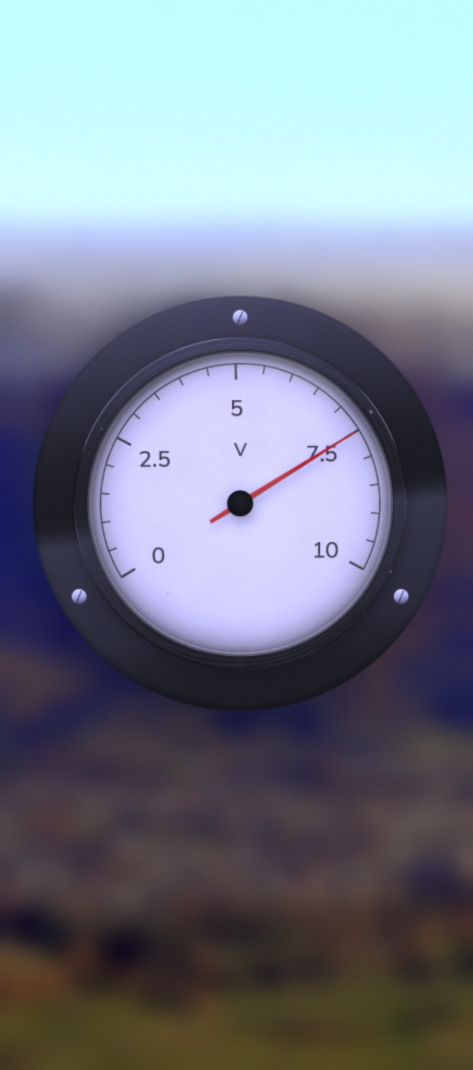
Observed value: 7.5 V
